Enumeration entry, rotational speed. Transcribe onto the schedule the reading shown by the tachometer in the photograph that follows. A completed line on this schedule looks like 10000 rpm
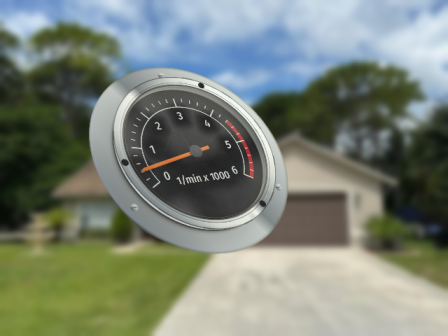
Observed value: 400 rpm
